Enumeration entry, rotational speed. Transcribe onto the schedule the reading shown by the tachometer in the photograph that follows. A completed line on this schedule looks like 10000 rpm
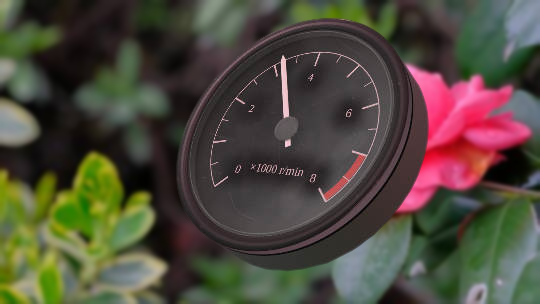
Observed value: 3250 rpm
